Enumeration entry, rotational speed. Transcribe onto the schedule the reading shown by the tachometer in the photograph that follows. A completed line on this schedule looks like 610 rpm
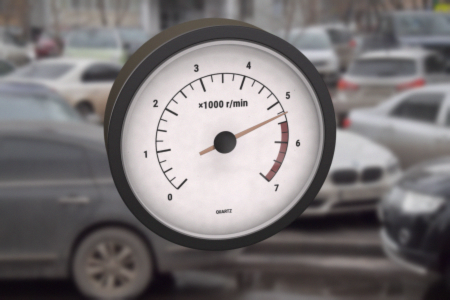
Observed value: 5250 rpm
